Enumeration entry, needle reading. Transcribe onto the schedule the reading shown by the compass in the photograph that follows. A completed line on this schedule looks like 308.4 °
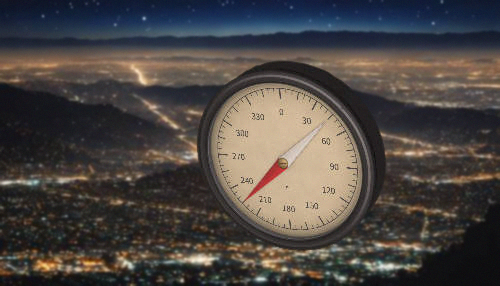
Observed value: 225 °
